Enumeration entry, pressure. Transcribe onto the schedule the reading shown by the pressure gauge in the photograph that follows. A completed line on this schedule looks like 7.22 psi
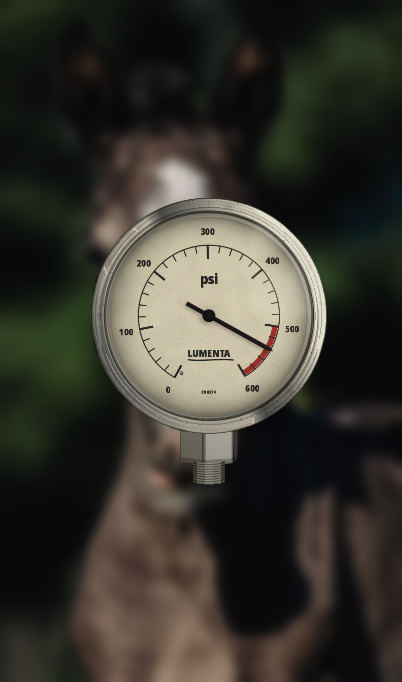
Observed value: 540 psi
